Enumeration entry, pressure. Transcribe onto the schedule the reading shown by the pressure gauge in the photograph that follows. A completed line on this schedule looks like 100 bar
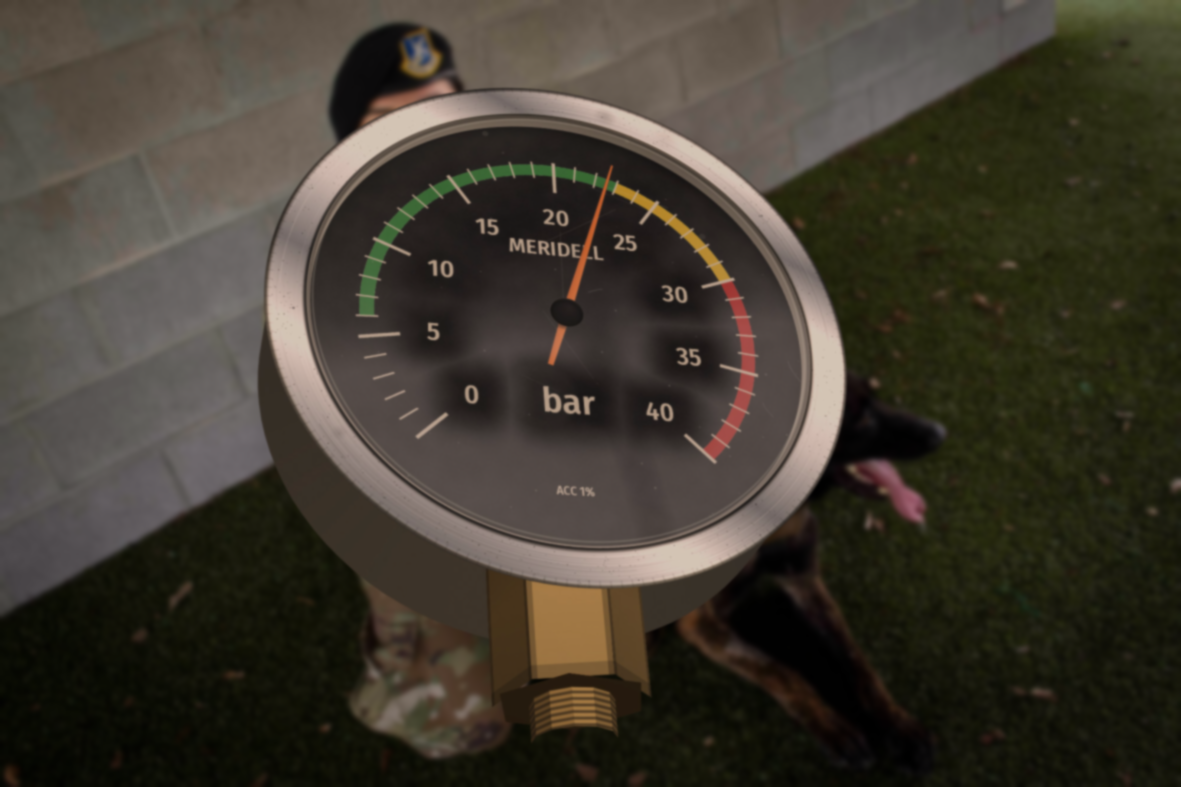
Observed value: 22.5 bar
